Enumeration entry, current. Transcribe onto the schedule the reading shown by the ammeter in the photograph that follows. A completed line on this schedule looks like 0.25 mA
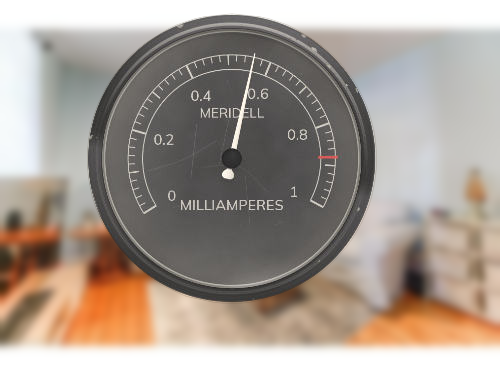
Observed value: 0.56 mA
